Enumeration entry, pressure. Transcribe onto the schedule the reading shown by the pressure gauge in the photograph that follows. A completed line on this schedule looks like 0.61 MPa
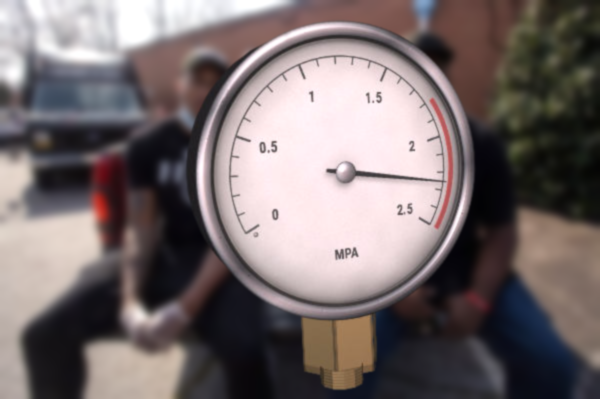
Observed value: 2.25 MPa
